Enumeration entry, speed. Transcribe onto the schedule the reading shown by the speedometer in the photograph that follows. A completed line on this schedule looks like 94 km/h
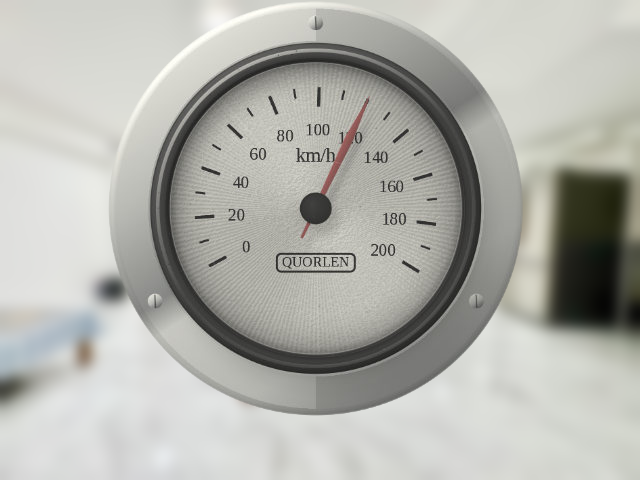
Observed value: 120 km/h
